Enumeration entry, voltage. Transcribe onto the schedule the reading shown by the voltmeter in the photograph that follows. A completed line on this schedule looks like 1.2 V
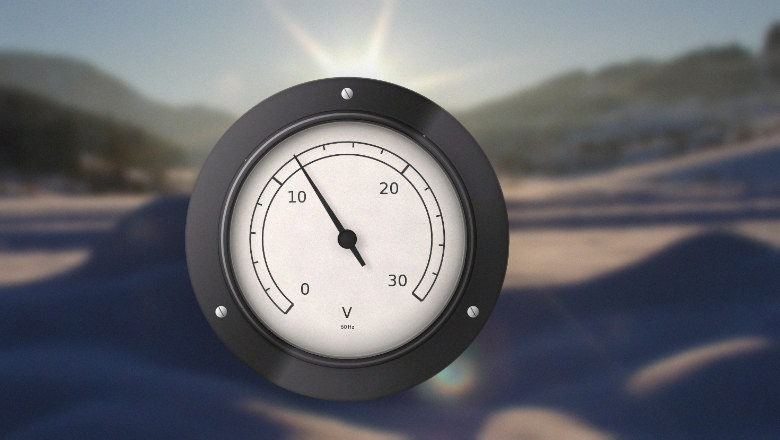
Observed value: 12 V
